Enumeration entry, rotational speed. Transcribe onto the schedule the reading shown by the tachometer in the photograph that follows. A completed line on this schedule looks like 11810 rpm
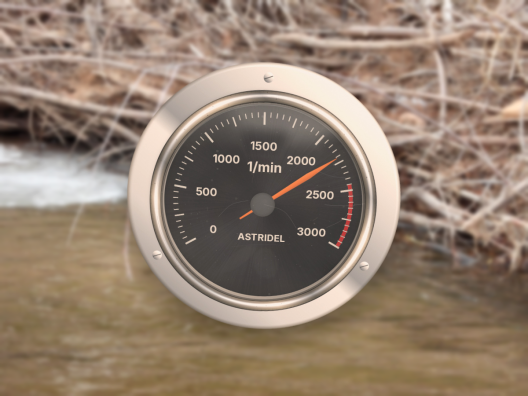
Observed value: 2200 rpm
